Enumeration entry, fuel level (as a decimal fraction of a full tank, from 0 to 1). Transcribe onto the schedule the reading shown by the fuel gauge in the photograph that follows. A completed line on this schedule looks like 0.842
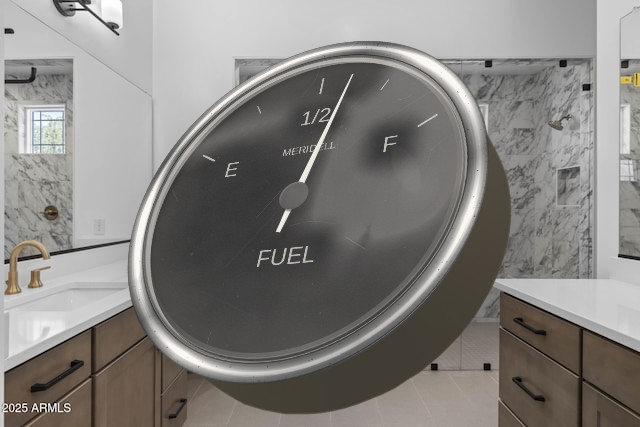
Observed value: 0.625
